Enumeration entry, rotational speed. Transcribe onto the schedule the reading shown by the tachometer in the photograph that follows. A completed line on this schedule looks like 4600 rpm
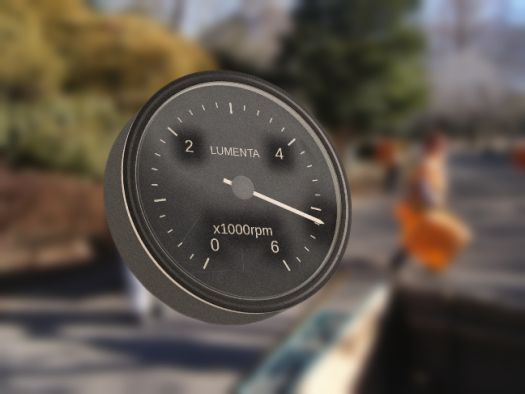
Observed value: 5200 rpm
